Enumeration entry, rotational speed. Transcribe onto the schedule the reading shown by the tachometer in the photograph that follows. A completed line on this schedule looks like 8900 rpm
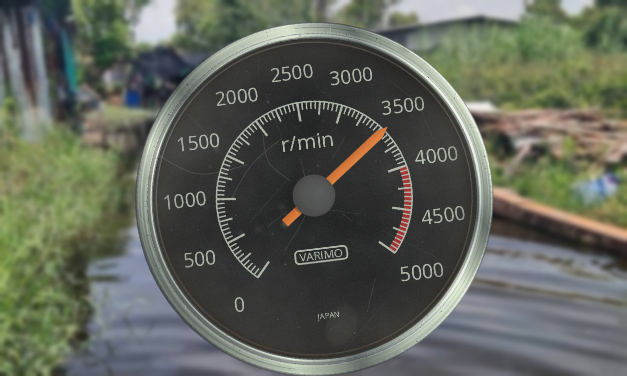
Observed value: 3550 rpm
